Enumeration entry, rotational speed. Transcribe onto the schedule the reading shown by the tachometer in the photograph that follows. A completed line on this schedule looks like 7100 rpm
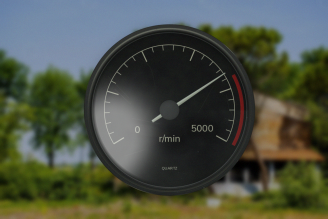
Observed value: 3700 rpm
